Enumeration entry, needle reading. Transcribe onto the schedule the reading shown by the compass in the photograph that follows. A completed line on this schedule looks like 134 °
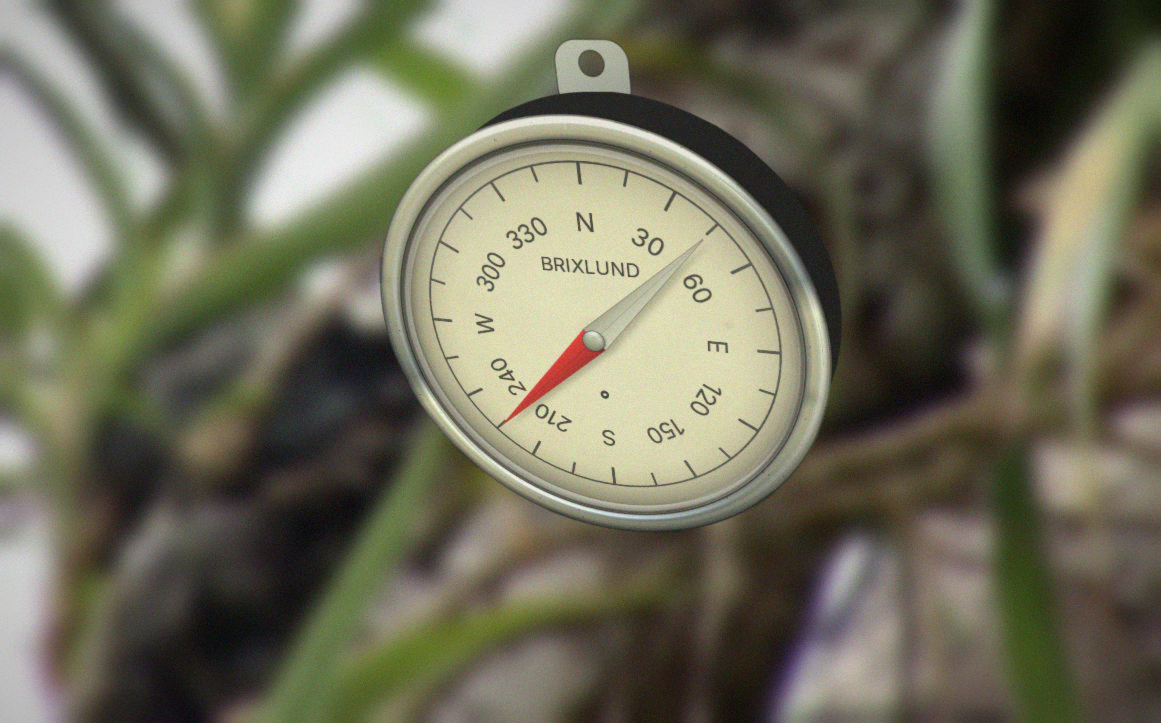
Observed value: 225 °
